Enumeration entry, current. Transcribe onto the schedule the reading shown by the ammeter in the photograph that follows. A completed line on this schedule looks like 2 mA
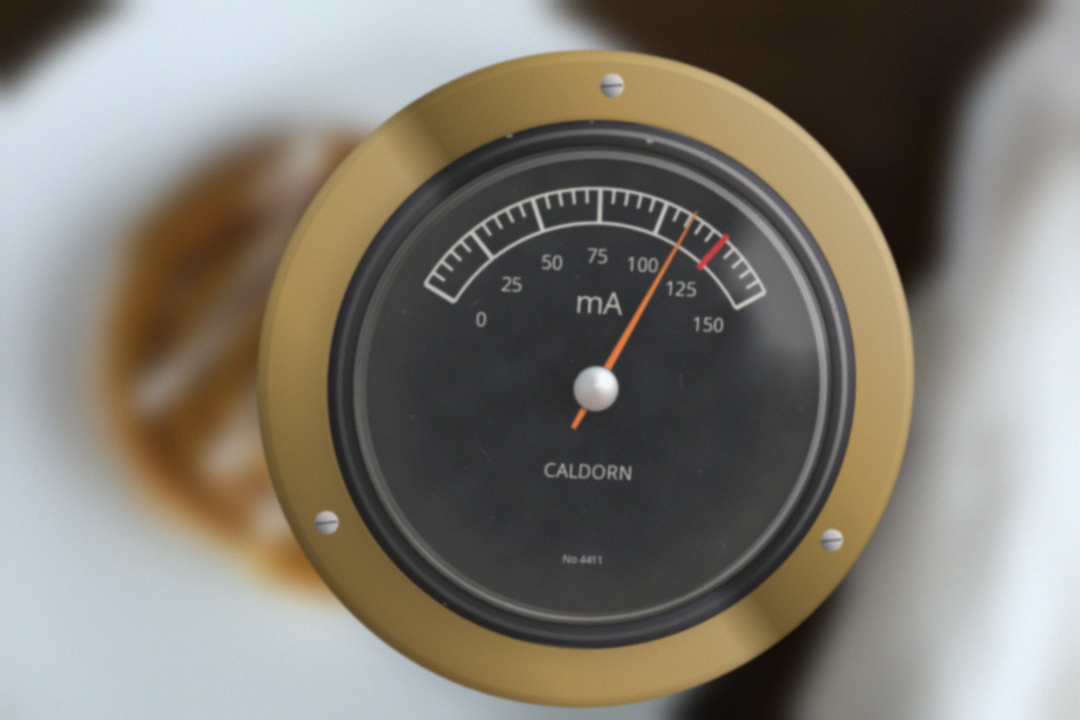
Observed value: 110 mA
